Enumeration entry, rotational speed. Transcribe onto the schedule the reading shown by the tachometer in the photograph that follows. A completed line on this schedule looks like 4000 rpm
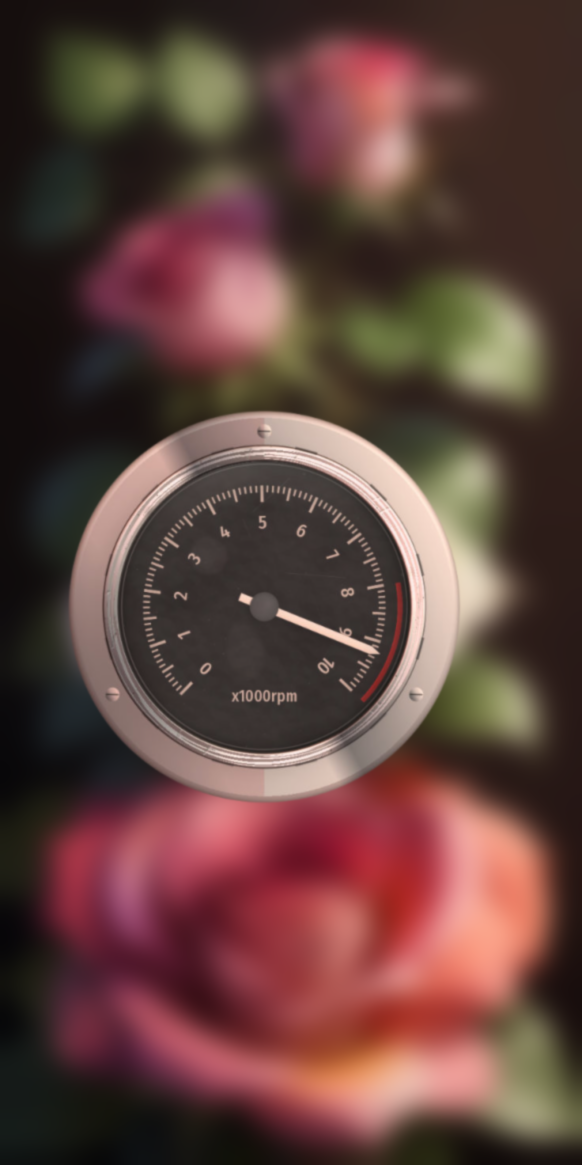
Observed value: 9200 rpm
